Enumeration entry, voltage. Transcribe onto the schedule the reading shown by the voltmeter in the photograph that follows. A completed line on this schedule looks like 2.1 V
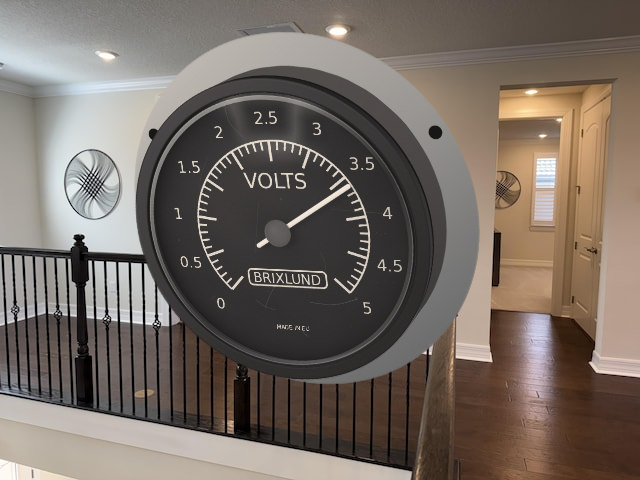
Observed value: 3.6 V
